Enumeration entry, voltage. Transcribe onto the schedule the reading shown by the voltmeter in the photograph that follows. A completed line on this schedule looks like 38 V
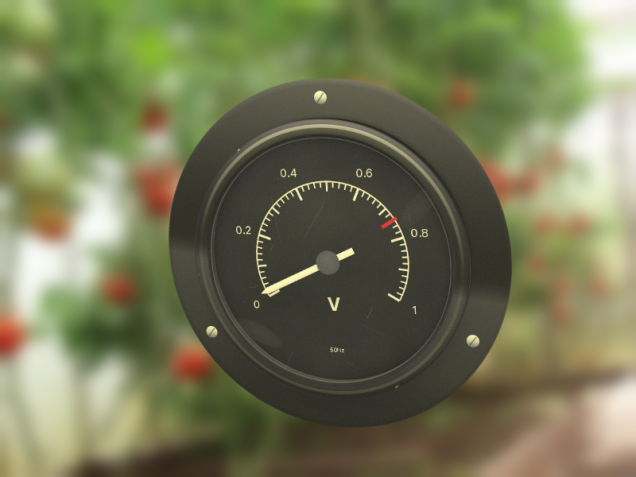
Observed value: 0.02 V
